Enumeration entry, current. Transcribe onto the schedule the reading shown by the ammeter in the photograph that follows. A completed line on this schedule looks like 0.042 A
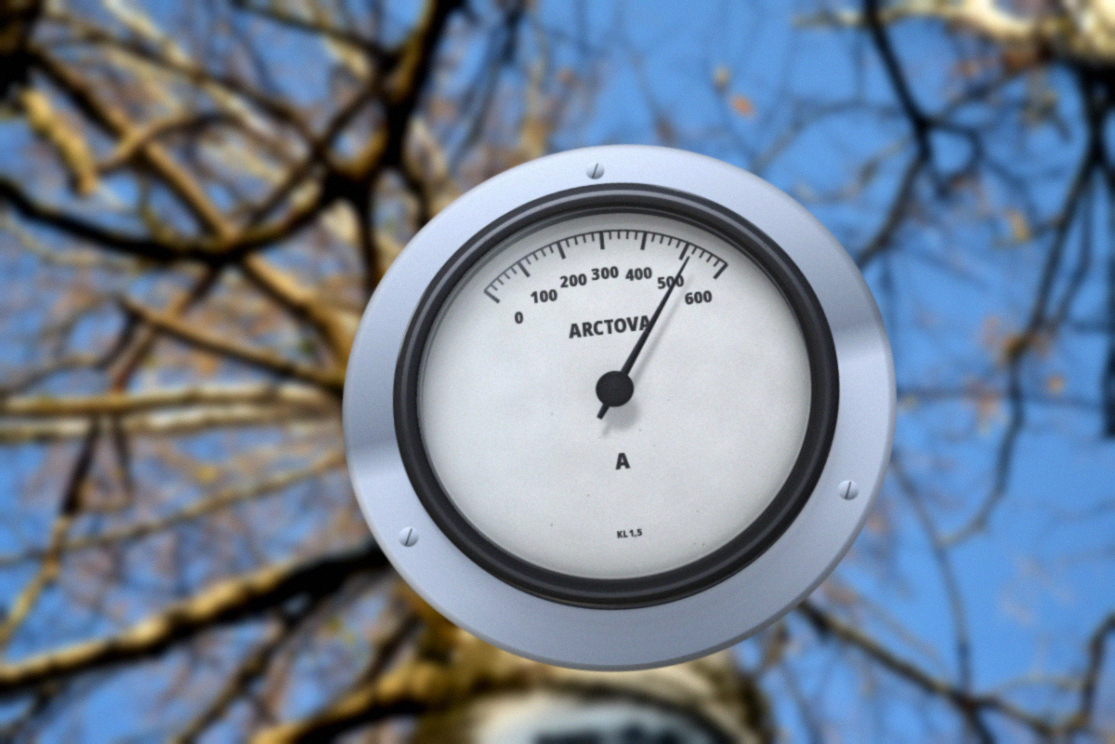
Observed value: 520 A
